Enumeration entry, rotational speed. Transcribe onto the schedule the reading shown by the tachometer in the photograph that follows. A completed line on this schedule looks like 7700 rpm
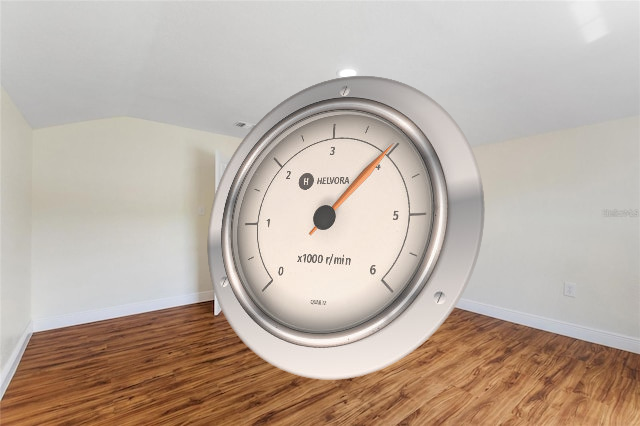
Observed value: 4000 rpm
